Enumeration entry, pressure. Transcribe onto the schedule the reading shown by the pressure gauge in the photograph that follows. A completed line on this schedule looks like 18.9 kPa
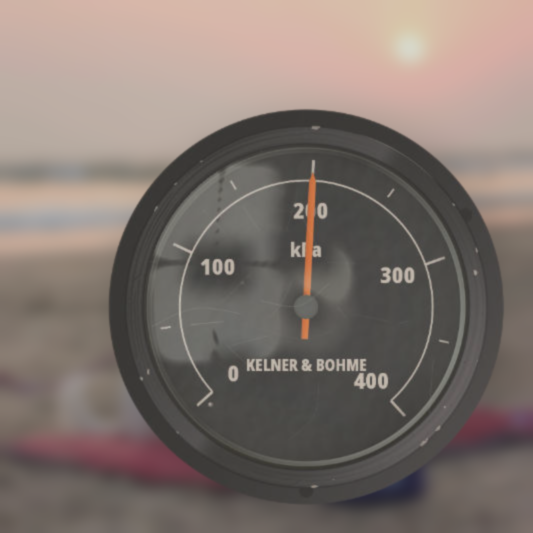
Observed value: 200 kPa
